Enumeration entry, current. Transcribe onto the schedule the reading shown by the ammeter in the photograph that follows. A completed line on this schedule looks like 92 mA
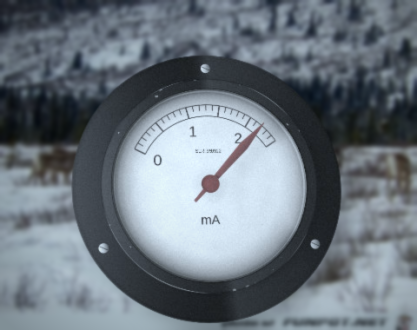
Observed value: 2.2 mA
